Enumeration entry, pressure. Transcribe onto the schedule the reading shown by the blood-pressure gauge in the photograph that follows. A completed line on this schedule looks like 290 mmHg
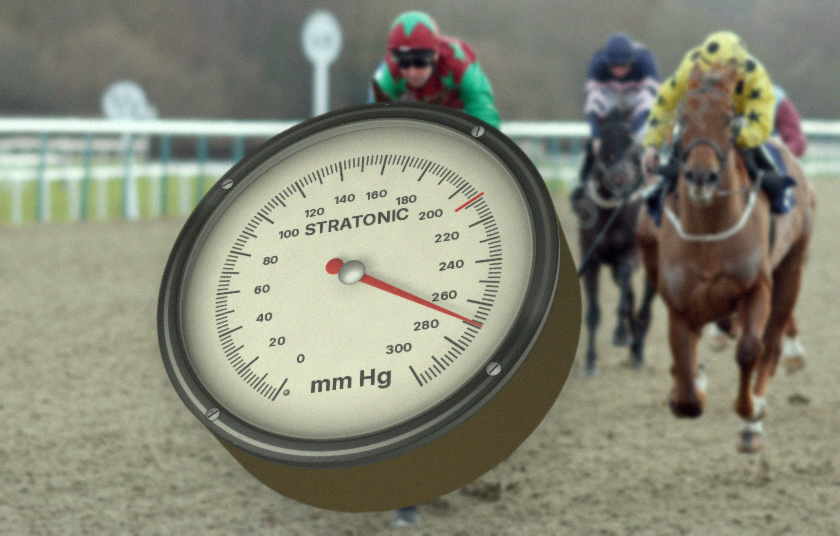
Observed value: 270 mmHg
